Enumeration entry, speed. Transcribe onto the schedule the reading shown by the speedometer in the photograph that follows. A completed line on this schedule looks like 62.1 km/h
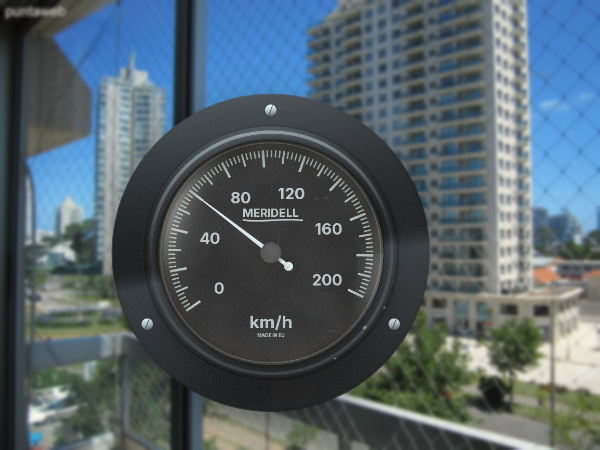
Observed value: 60 km/h
